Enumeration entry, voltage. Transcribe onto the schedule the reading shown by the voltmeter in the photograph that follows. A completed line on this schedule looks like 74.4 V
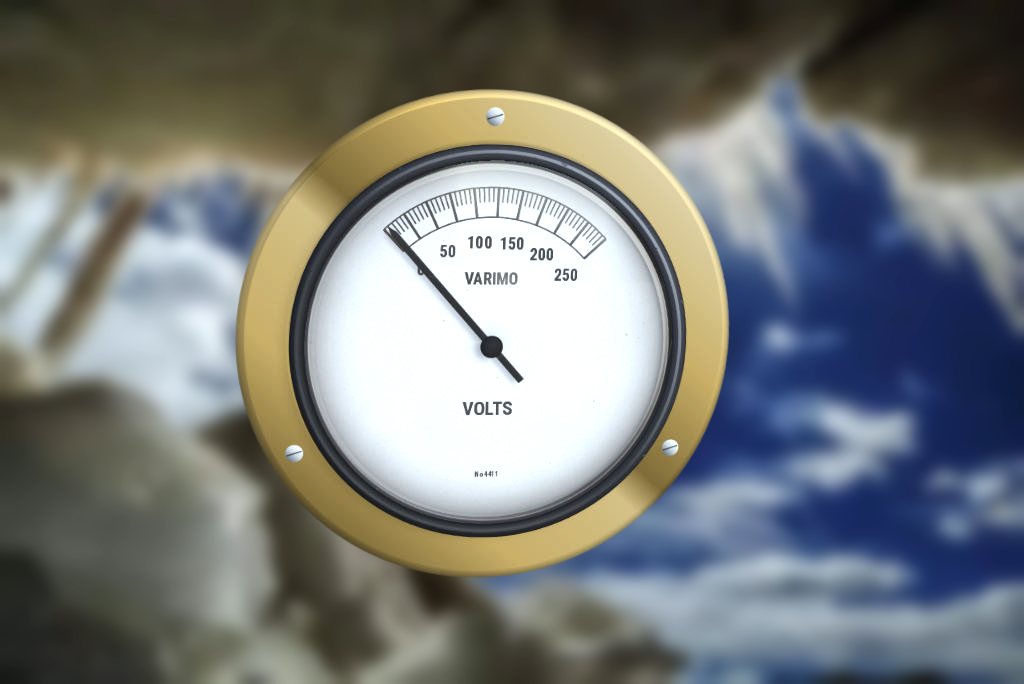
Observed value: 5 V
